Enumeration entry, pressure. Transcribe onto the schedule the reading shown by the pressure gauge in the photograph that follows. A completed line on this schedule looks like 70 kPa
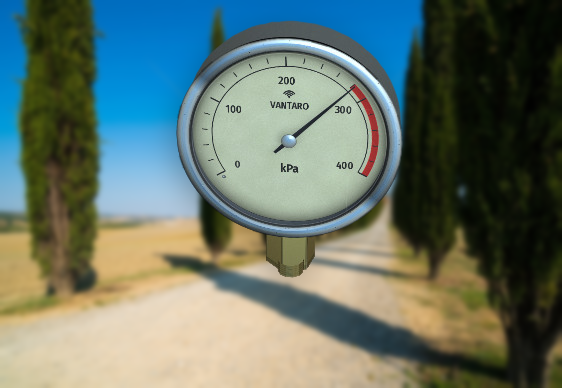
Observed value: 280 kPa
